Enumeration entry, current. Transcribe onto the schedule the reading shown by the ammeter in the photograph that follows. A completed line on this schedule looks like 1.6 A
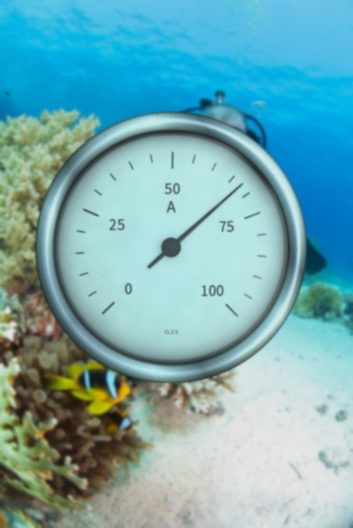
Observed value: 67.5 A
